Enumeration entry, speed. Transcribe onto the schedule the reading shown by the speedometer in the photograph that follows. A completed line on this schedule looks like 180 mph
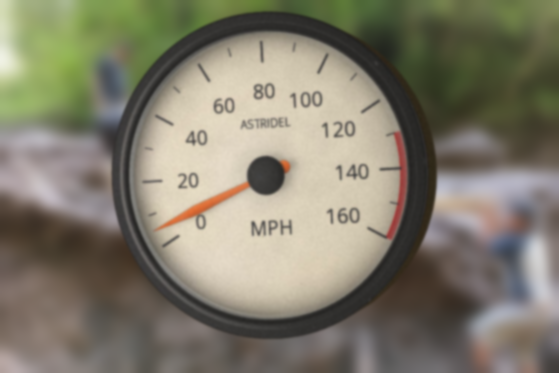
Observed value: 5 mph
